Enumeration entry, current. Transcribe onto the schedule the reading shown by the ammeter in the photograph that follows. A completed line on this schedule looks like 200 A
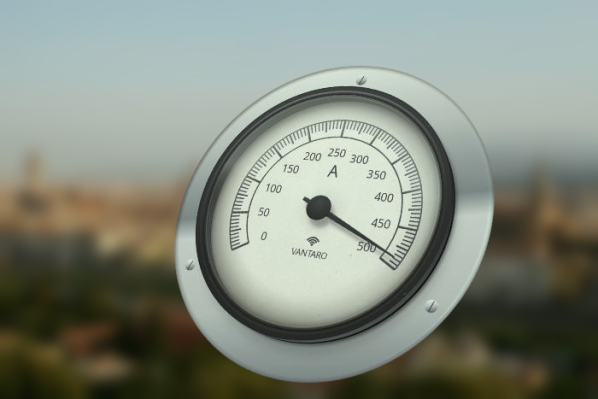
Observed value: 490 A
